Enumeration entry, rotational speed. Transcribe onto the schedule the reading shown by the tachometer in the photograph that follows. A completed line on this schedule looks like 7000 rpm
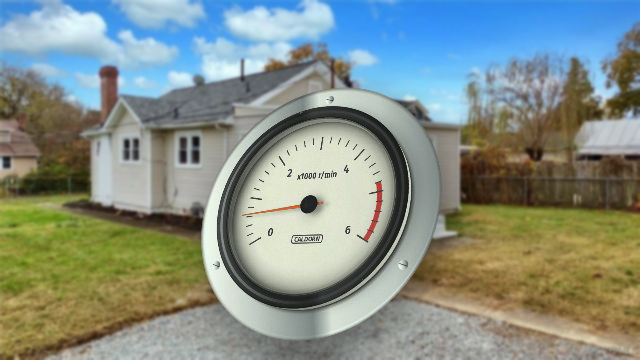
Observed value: 600 rpm
